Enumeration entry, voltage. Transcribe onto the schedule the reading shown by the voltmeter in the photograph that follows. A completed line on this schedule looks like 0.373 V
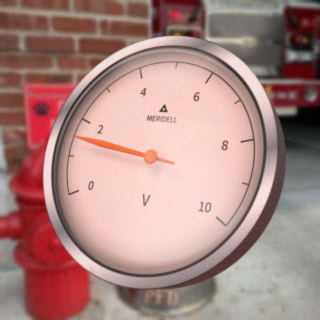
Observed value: 1.5 V
